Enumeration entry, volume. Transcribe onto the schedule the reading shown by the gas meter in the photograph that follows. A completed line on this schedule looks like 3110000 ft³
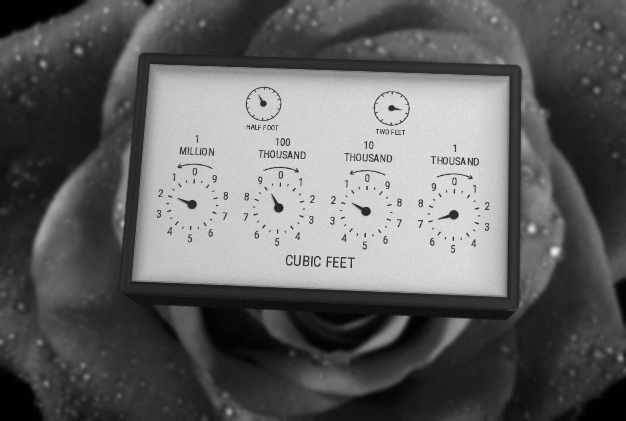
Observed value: 191700 ft³
